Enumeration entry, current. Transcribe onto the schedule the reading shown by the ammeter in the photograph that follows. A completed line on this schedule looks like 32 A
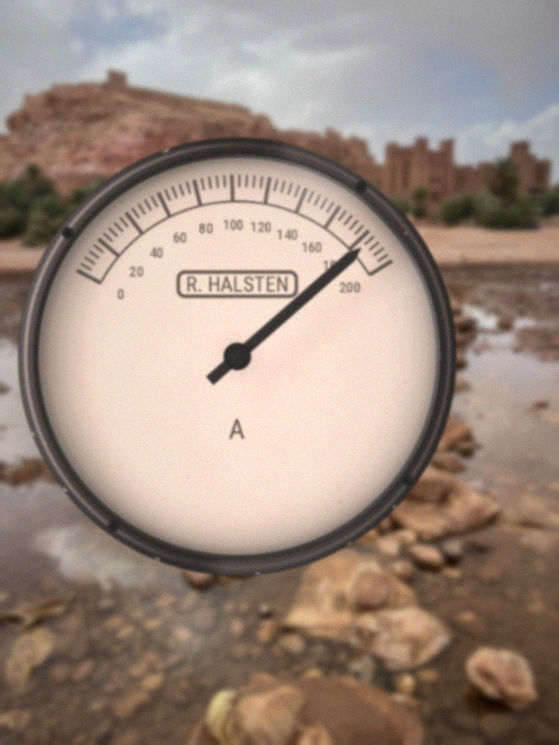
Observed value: 184 A
